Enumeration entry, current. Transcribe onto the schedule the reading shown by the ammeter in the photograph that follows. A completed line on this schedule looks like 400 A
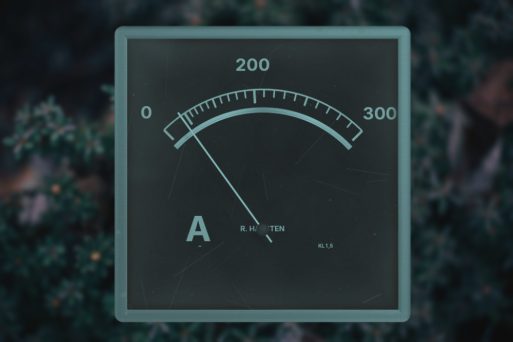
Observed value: 90 A
